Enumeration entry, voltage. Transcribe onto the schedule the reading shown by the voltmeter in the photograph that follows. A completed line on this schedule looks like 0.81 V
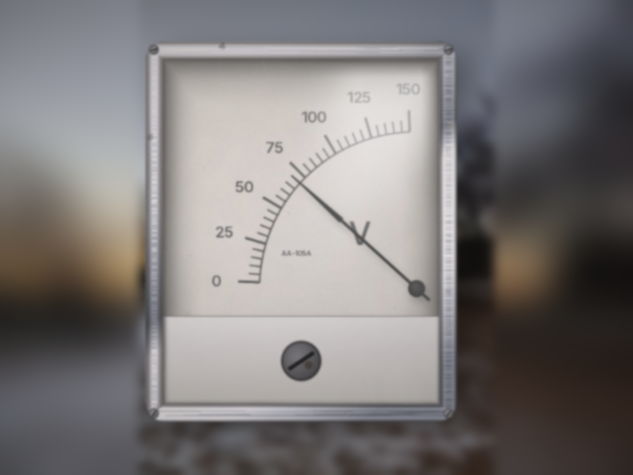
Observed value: 70 V
